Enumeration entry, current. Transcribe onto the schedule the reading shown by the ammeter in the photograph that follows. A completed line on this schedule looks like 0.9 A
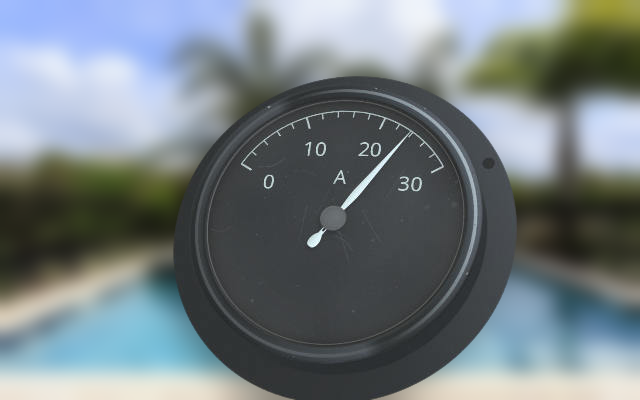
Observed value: 24 A
